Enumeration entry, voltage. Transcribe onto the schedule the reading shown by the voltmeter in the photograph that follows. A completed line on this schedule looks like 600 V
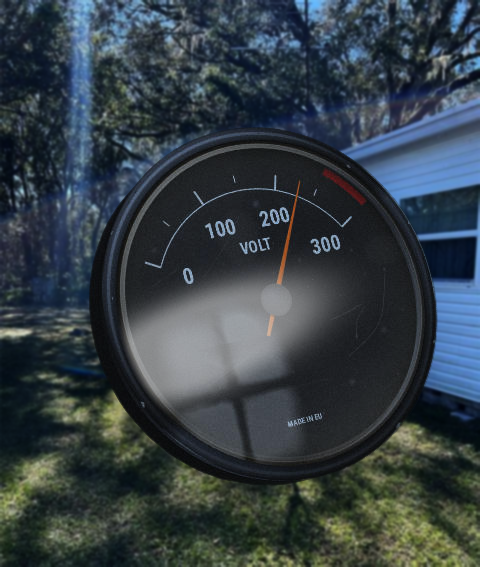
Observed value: 225 V
